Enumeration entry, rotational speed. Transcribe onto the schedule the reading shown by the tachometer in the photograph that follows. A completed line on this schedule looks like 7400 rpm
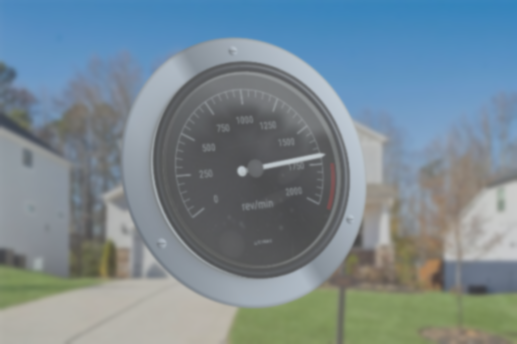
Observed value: 1700 rpm
